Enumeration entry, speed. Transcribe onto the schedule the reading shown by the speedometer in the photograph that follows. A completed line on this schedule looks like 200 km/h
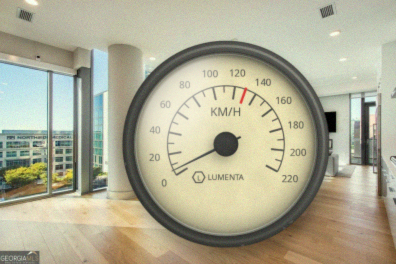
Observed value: 5 km/h
